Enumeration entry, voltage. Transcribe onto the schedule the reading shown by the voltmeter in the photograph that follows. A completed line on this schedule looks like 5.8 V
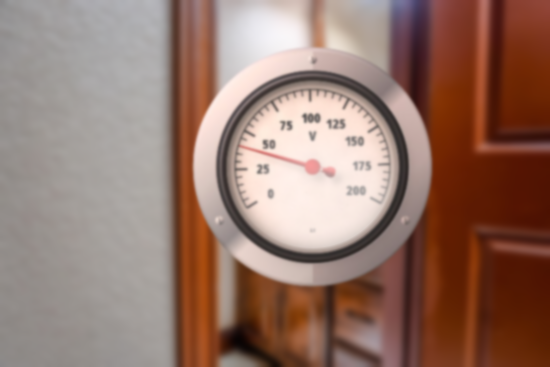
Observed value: 40 V
